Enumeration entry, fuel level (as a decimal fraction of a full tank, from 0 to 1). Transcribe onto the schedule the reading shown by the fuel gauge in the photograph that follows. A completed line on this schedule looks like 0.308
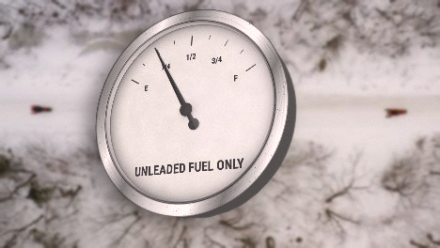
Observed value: 0.25
